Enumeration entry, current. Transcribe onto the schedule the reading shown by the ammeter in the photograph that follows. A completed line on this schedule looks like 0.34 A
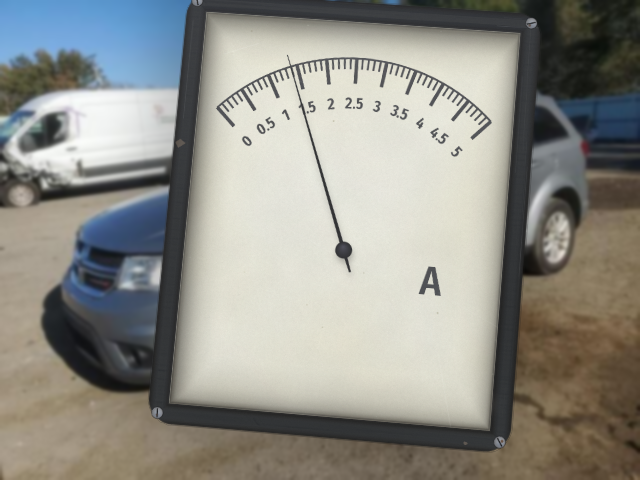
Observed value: 1.4 A
